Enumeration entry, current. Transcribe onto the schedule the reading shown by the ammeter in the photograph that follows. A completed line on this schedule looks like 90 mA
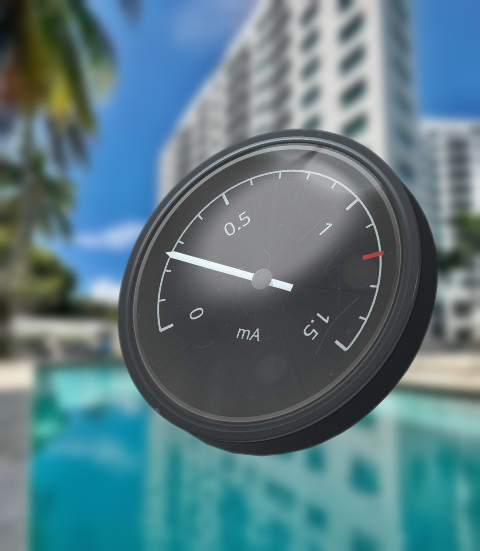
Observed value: 0.25 mA
